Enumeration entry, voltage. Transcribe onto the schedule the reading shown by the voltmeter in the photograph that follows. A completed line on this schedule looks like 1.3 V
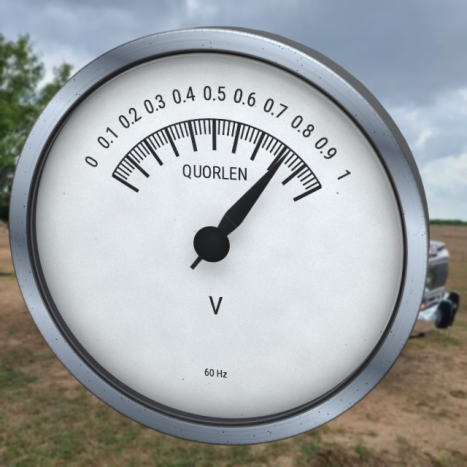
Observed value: 0.82 V
